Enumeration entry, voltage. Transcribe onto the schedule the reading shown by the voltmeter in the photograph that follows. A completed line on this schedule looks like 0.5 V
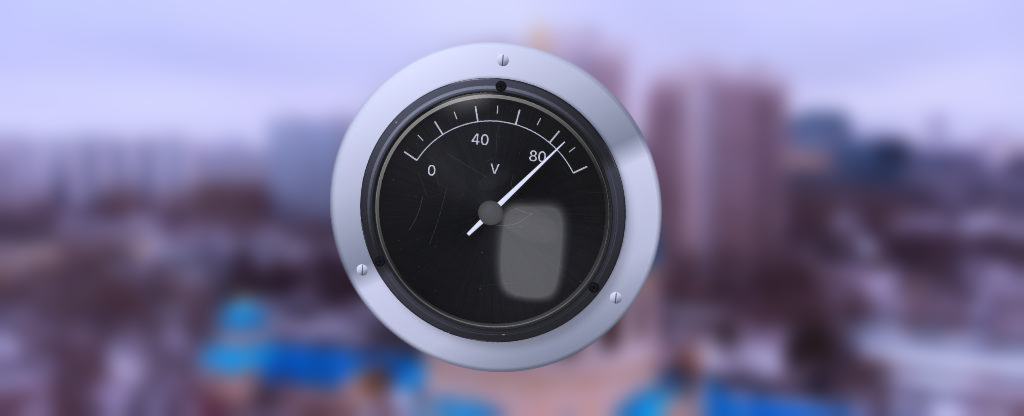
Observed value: 85 V
